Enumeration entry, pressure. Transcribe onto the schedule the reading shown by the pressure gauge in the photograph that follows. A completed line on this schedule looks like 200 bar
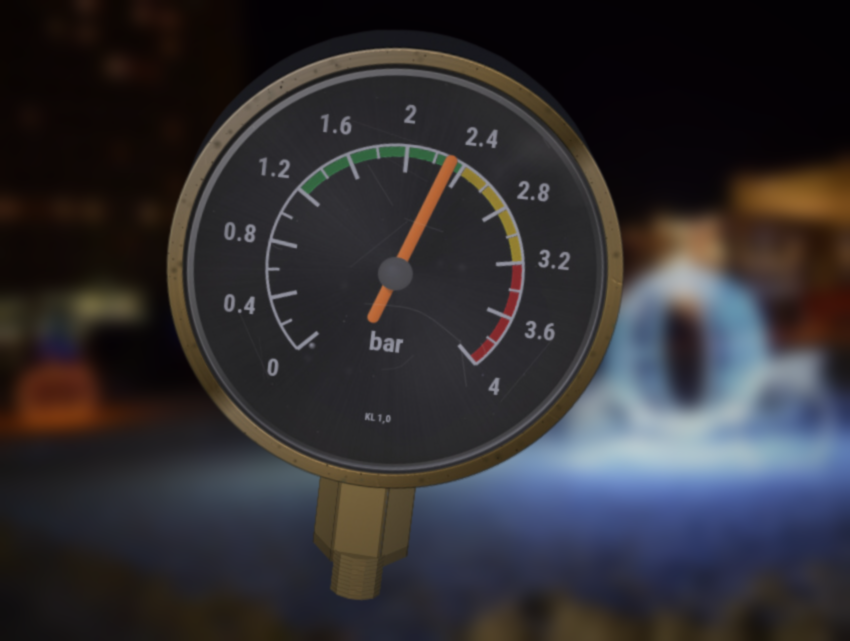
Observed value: 2.3 bar
